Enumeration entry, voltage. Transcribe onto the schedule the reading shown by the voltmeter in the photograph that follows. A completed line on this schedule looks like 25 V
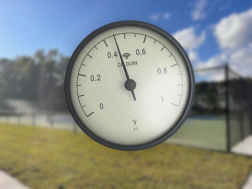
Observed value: 0.45 V
